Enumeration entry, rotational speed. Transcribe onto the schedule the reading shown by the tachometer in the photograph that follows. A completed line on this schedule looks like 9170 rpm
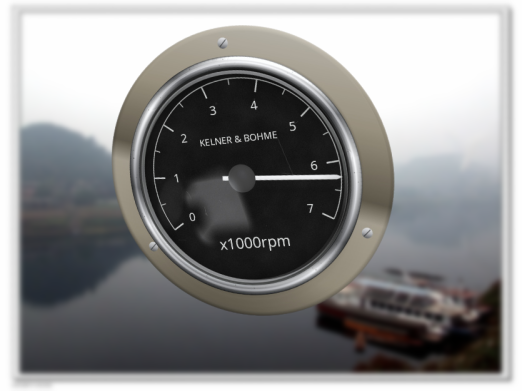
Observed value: 6250 rpm
